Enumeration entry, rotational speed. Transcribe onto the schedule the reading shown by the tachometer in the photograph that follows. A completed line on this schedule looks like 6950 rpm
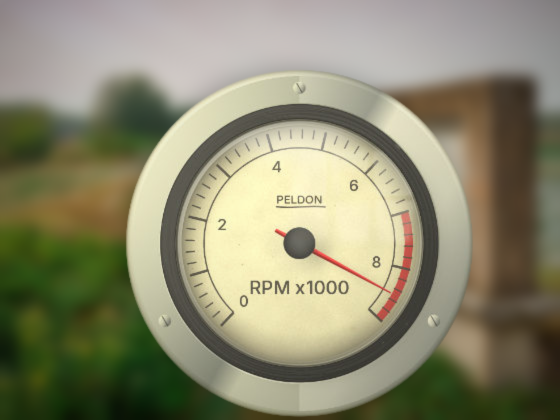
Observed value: 8500 rpm
